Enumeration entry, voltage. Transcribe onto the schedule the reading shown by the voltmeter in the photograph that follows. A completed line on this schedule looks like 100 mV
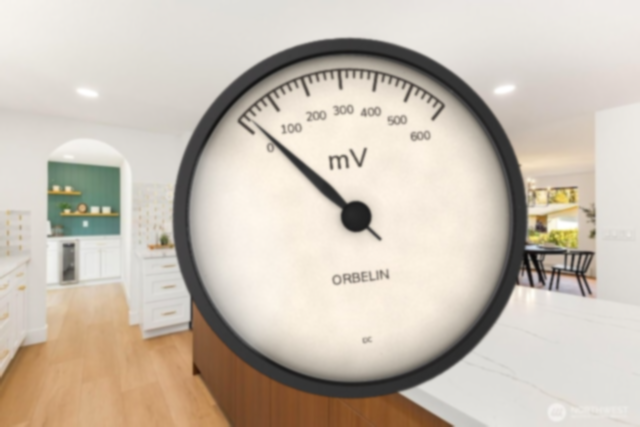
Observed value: 20 mV
